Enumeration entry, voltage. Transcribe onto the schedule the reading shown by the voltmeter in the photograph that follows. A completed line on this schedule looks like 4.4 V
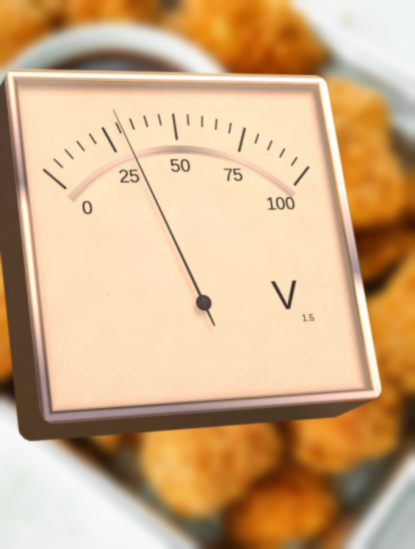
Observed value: 30 V
